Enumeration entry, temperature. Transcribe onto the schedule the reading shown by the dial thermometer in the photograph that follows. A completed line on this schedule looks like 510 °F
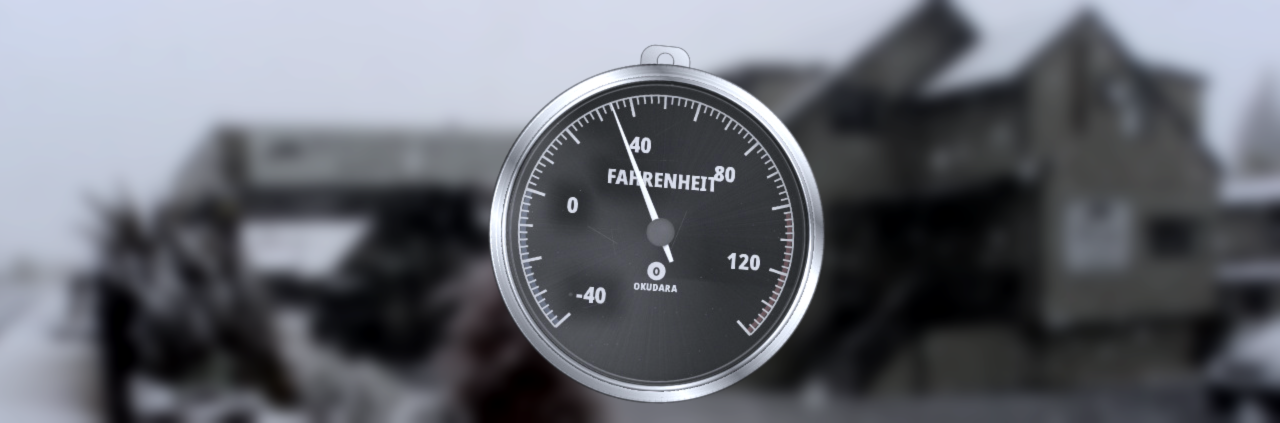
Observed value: 34 °F
